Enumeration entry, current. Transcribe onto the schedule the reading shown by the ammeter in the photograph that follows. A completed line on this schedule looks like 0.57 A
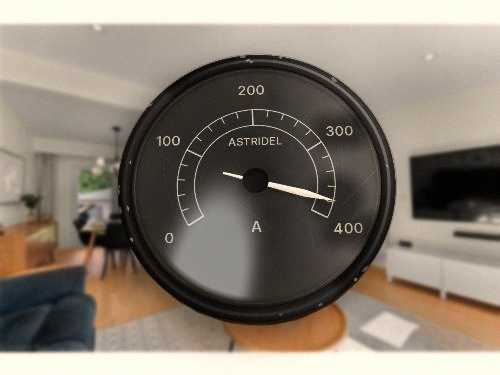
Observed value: 380 A
